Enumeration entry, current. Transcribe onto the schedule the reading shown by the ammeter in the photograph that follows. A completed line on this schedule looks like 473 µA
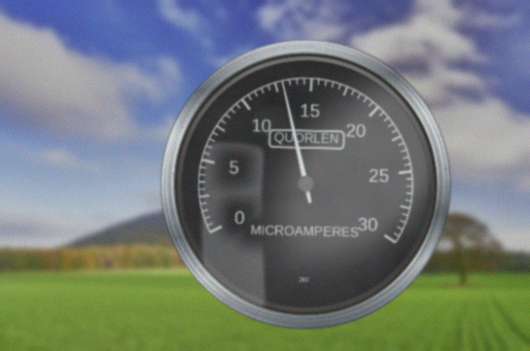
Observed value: 13 µA
